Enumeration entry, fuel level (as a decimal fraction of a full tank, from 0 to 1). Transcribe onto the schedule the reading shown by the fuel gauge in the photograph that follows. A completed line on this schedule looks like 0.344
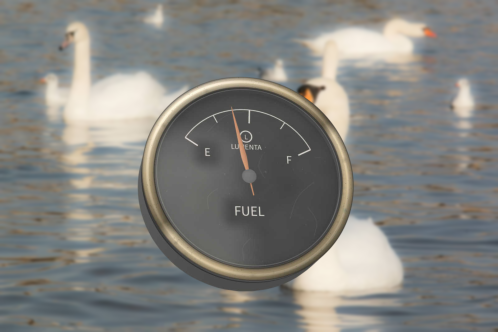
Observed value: 0.375
